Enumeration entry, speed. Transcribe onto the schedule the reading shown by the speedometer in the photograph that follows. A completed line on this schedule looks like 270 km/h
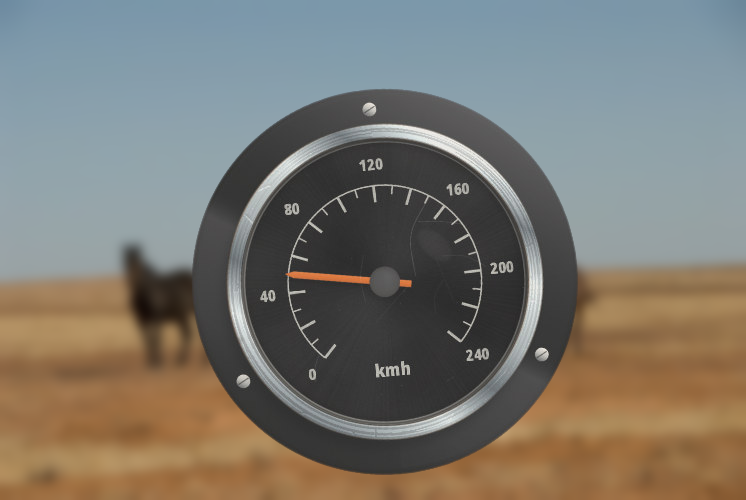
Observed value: 50 km/h
